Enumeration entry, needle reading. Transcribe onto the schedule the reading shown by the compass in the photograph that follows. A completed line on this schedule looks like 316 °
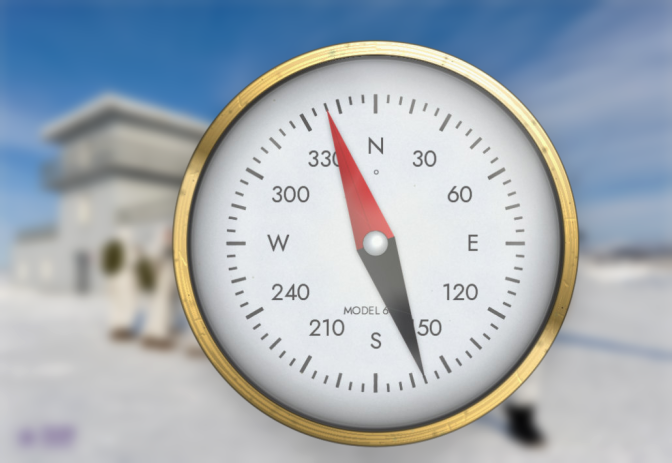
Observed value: 340 °
